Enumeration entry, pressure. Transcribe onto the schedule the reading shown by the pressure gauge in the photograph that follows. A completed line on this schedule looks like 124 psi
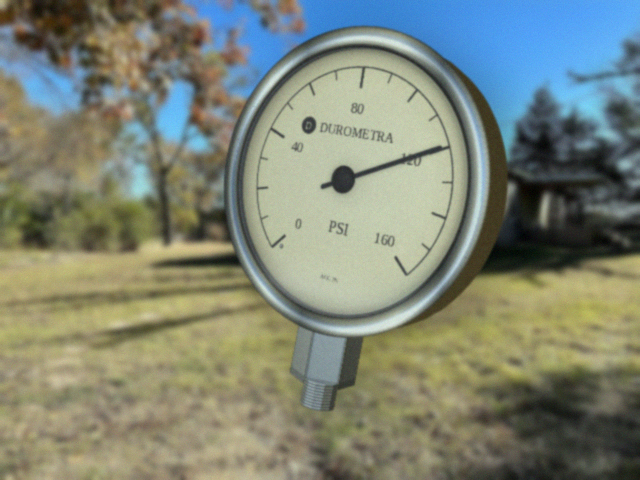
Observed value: 120 psi
